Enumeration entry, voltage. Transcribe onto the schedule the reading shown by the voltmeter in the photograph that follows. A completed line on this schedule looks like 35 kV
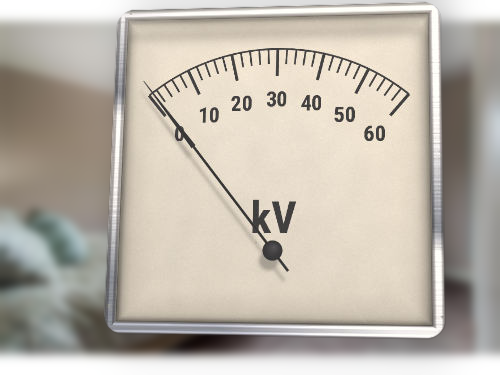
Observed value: 1 kV
